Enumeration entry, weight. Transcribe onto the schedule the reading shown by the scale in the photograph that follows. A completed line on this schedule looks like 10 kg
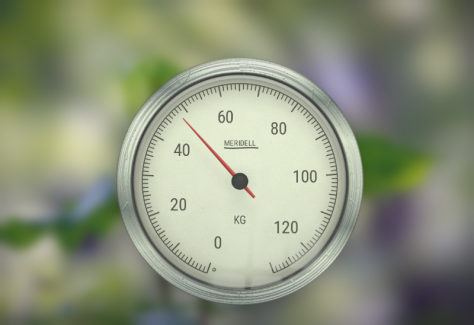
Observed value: 48 kg
